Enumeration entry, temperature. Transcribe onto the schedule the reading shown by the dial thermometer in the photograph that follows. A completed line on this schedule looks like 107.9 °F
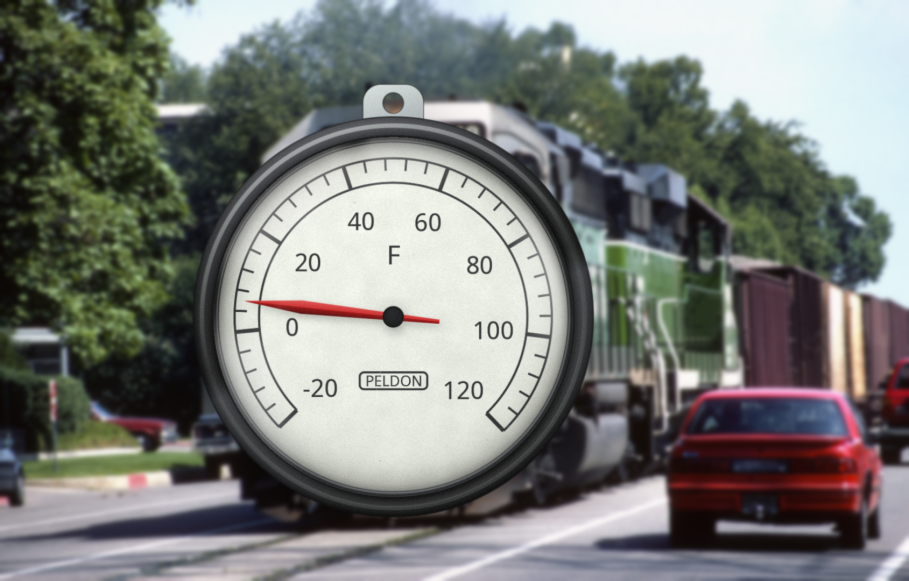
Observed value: 6 °F
